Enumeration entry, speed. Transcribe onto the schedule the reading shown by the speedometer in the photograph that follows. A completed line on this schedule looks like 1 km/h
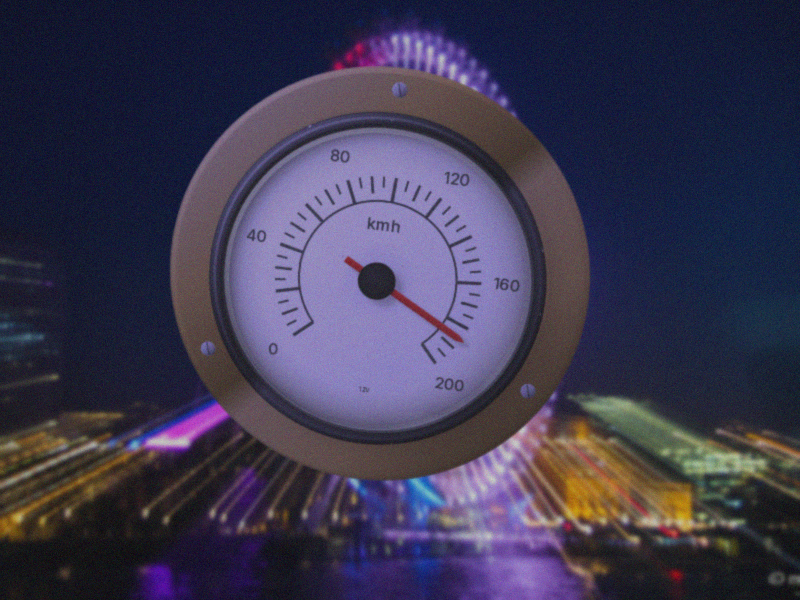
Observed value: 185 km/h
